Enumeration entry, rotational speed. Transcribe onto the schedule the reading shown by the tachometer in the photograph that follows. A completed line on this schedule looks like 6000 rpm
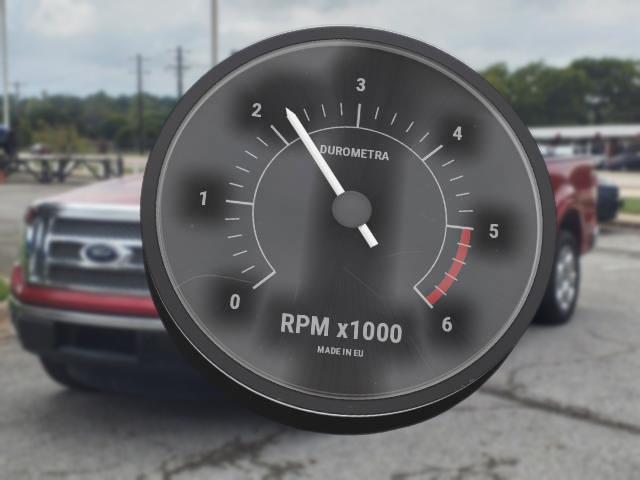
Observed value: 2200 rpm
